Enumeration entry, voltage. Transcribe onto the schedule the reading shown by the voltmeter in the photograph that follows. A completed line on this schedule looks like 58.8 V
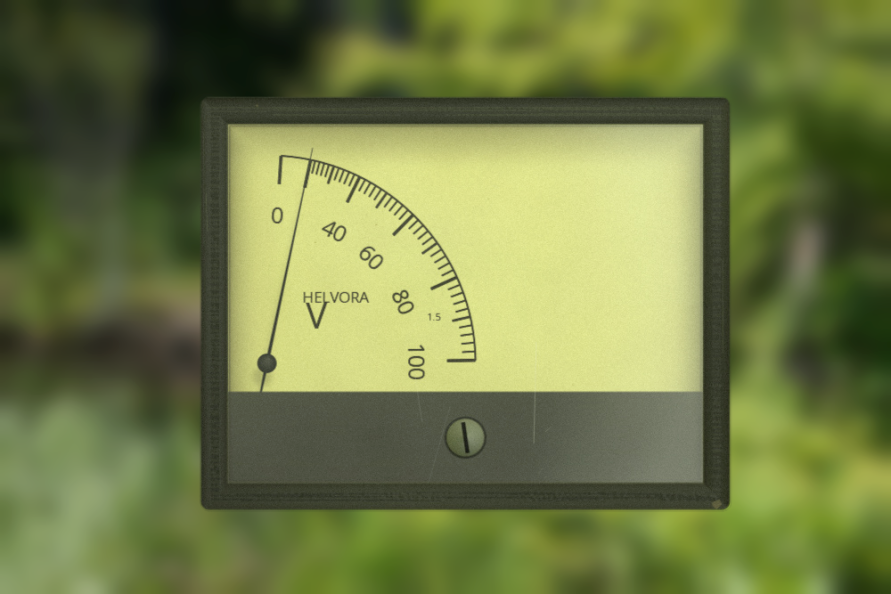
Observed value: 20 V
